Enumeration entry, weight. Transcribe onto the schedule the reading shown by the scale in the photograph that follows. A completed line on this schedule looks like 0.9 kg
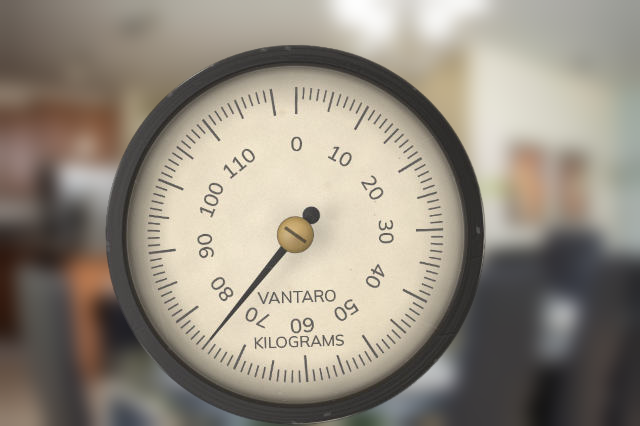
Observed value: 75 kg
